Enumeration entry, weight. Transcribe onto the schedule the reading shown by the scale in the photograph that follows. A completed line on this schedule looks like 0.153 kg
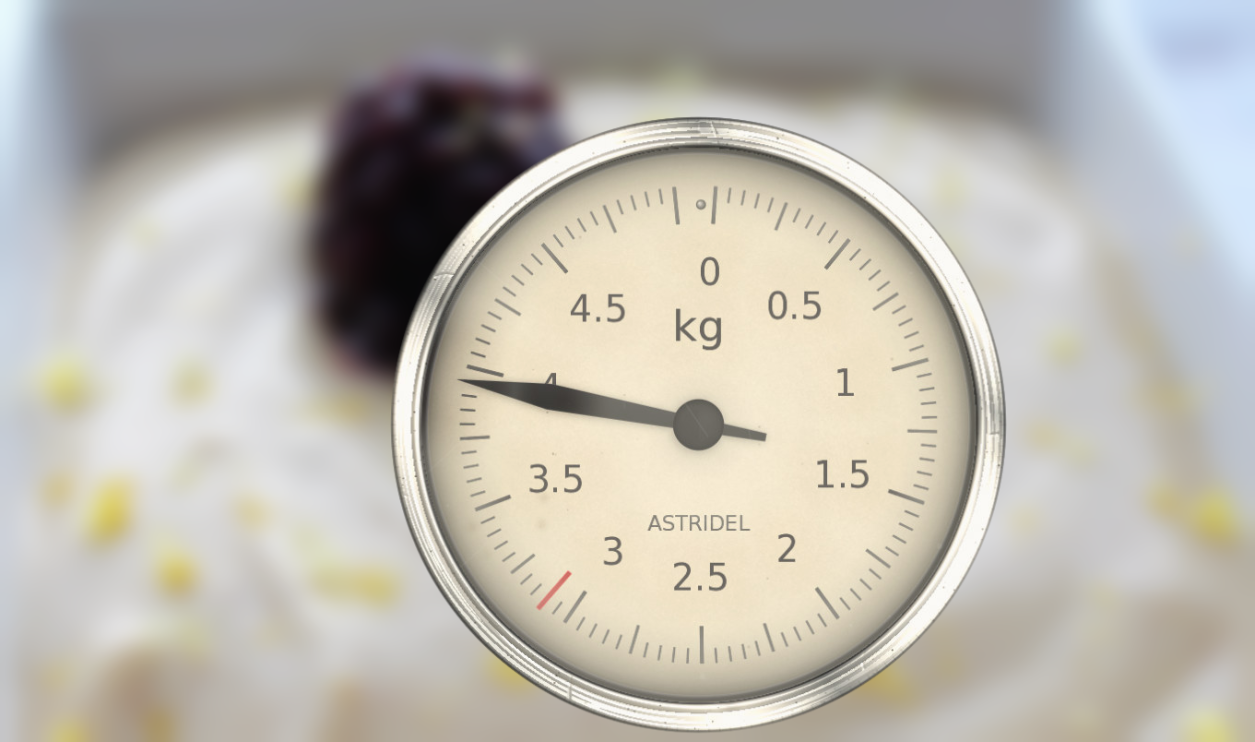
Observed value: 3.95 kg
